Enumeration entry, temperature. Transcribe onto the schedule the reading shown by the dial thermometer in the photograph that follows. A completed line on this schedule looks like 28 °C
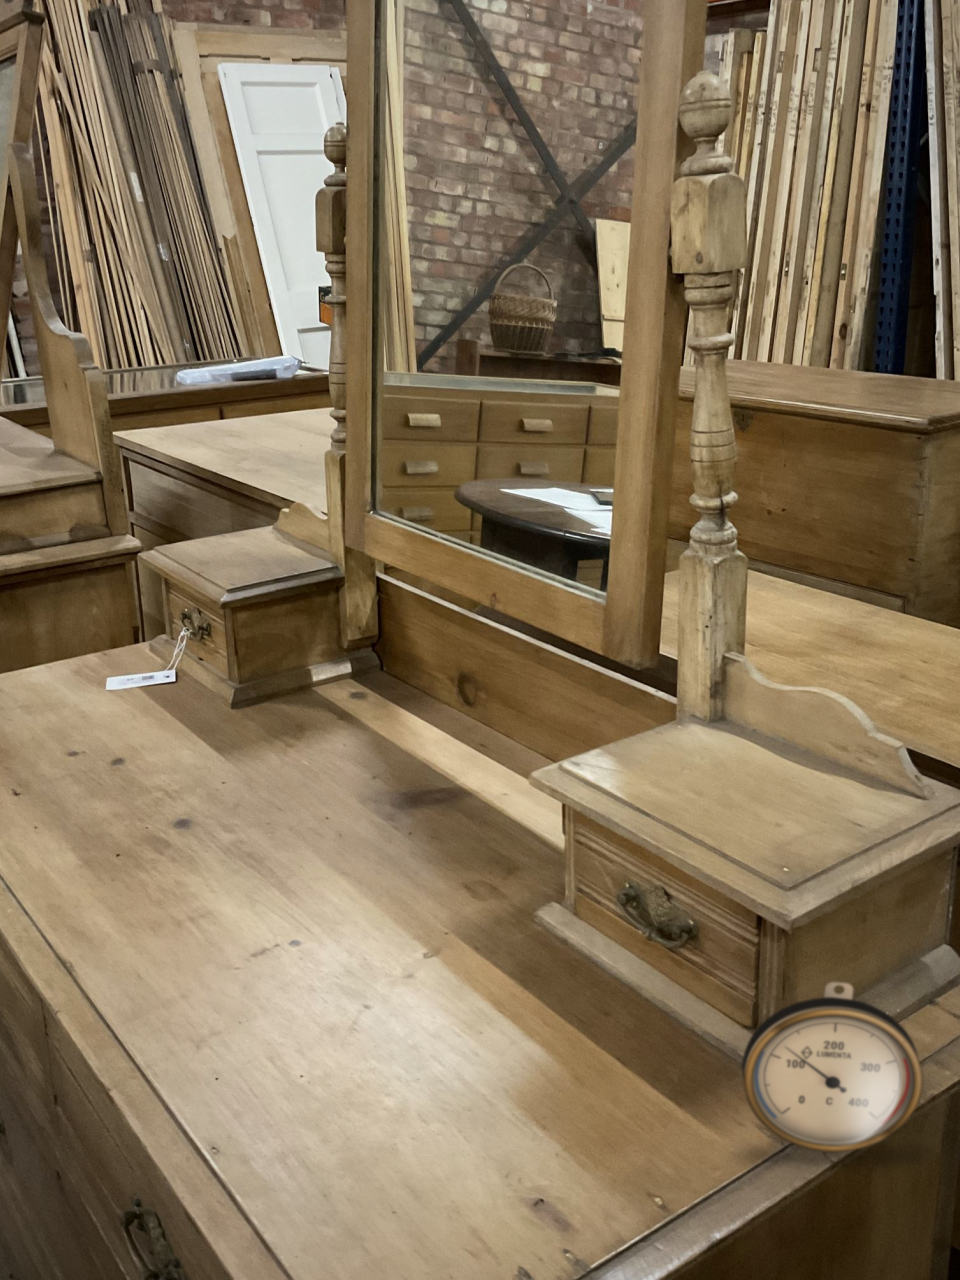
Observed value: 125 °C
